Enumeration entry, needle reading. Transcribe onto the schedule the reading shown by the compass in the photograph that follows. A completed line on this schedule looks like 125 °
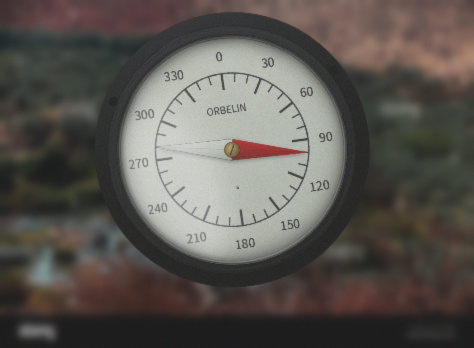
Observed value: 100 °
